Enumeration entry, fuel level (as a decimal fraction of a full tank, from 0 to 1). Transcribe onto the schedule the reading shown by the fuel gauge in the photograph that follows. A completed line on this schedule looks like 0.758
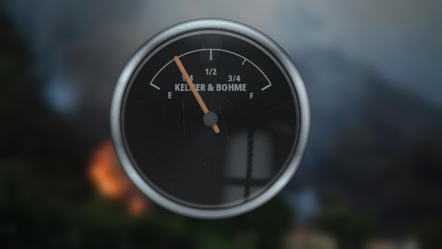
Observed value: 0.25
